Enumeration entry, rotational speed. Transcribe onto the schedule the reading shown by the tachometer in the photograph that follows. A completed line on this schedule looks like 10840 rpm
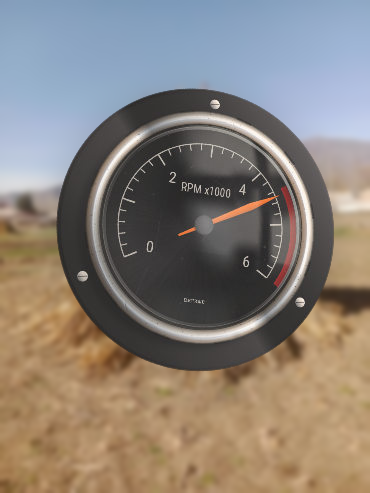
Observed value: 4500 rpm
